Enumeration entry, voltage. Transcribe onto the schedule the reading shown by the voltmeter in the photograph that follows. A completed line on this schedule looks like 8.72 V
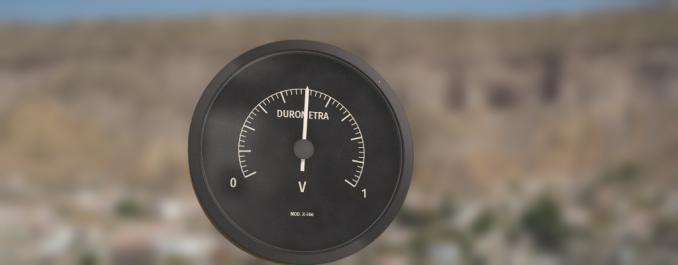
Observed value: 0.5 V
